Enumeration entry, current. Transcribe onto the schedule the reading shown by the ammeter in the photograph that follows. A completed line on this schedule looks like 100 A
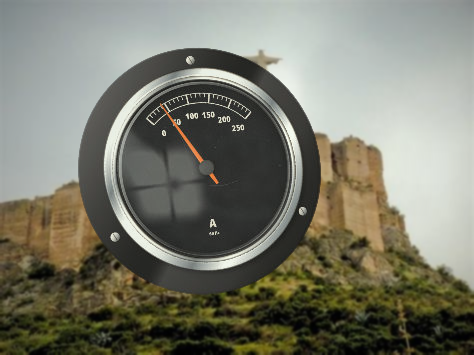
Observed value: 40 A
